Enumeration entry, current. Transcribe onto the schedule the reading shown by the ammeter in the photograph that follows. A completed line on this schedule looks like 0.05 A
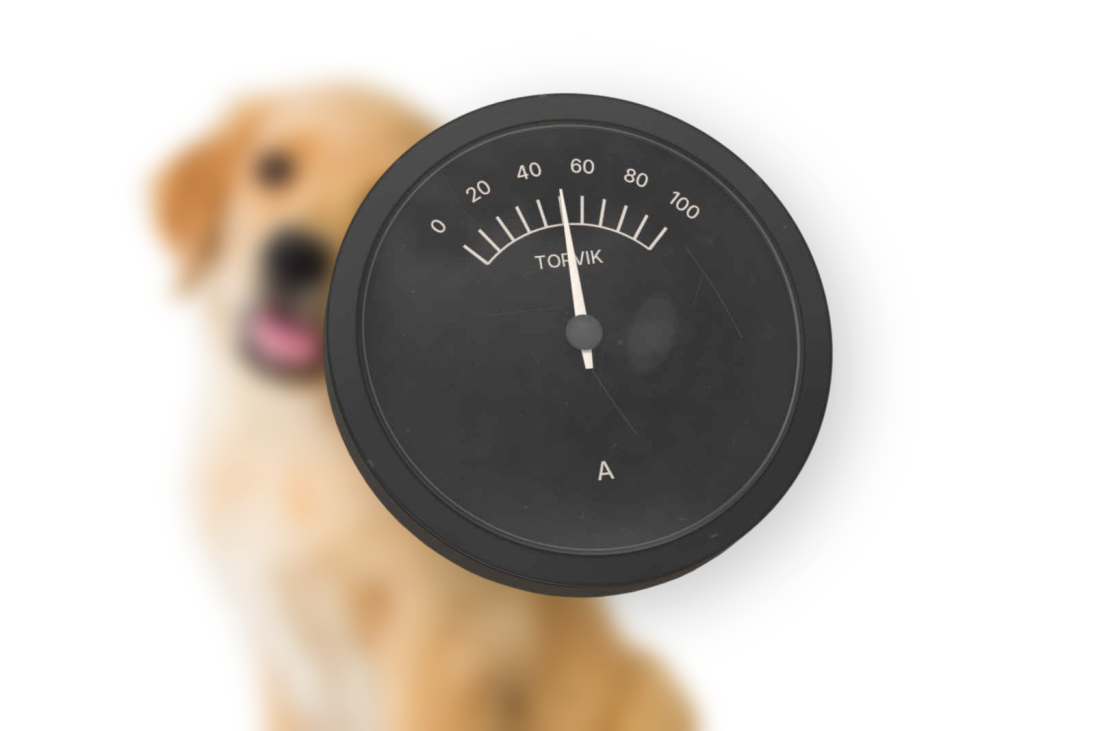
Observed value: 50 A
